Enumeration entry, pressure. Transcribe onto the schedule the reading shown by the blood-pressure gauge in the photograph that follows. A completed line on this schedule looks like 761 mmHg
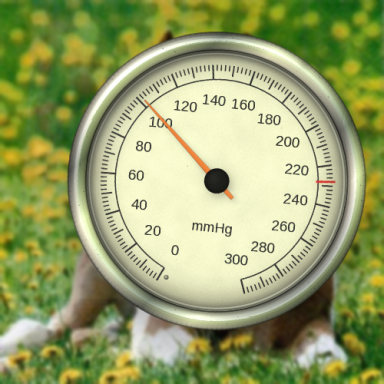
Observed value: 102 mmHg
